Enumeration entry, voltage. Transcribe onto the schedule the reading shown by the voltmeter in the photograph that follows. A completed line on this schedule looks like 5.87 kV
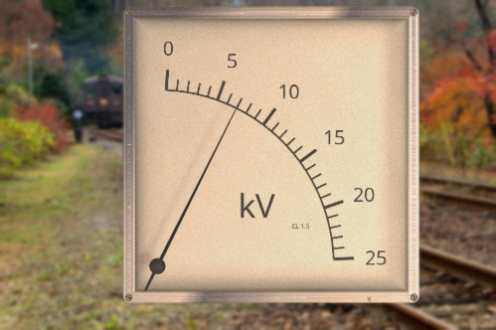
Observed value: 7 kV
